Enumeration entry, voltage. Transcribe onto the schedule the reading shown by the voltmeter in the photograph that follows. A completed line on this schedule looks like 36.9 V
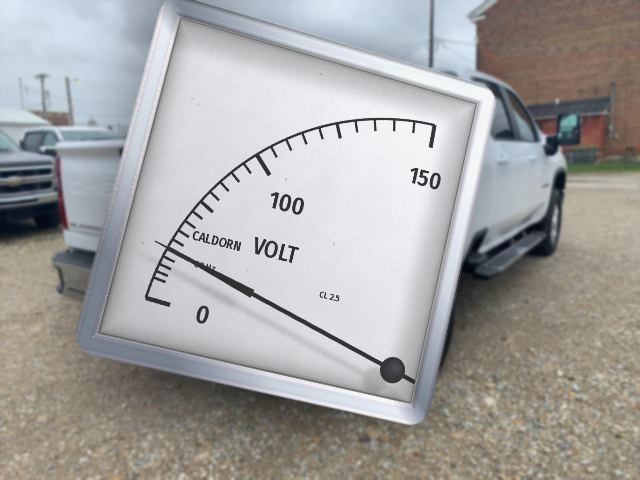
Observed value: 50 V
